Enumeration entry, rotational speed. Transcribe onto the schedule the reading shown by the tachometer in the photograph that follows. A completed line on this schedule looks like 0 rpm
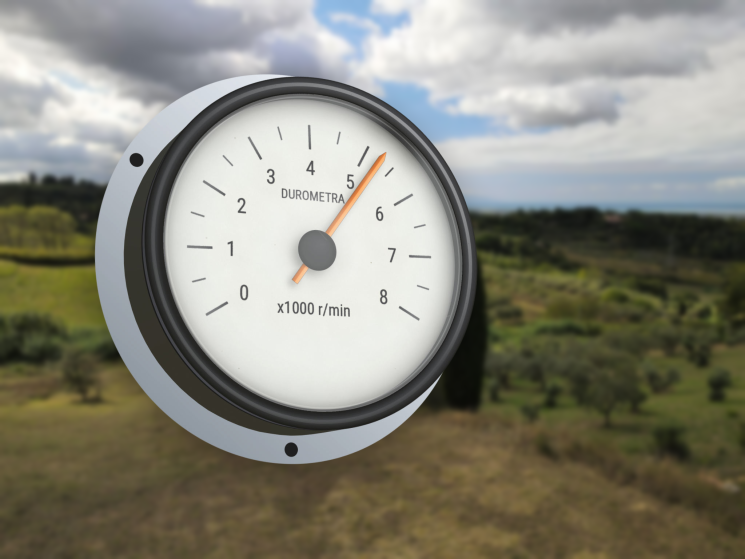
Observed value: 5250 rpm
